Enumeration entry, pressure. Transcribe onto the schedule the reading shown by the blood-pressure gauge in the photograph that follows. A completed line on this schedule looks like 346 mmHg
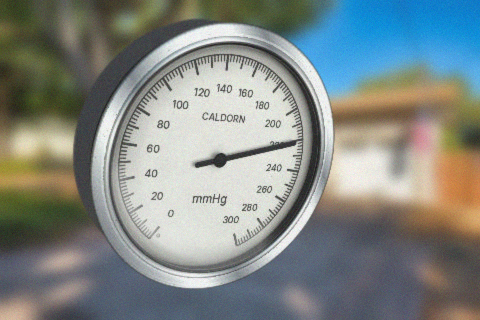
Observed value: 220 mmHg
